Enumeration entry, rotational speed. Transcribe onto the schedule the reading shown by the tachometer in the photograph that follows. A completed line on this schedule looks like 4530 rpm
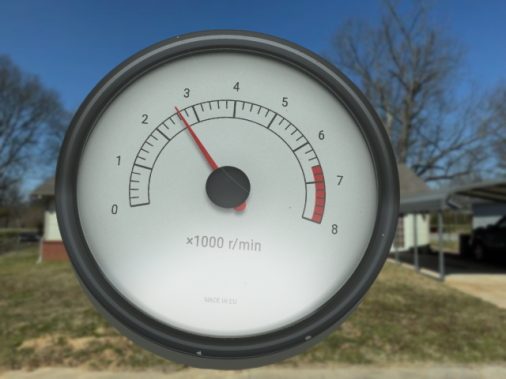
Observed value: 2600 rpm
